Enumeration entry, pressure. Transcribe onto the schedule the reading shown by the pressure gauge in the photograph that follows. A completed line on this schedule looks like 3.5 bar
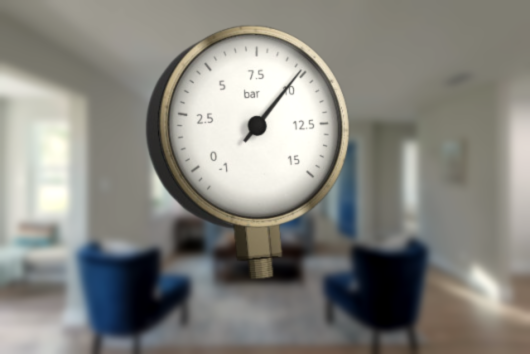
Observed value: 9.75 bar
